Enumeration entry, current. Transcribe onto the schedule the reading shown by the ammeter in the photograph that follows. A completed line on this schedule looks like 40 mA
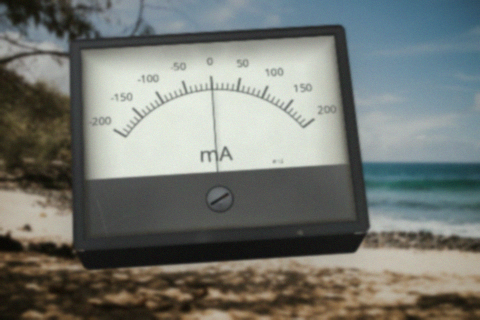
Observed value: 0 mA
